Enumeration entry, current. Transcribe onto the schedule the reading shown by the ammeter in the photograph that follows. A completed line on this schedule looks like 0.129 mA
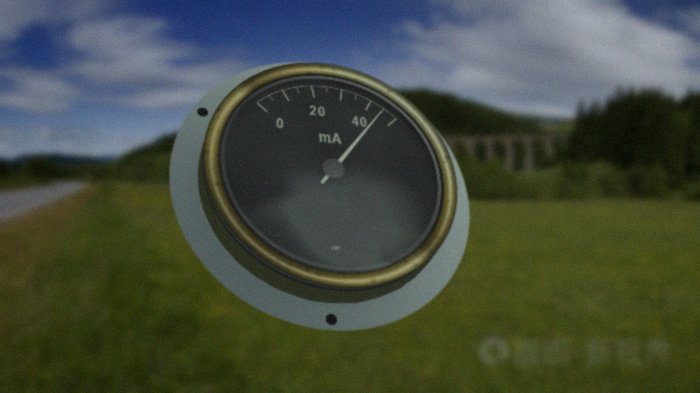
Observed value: 45 mA
